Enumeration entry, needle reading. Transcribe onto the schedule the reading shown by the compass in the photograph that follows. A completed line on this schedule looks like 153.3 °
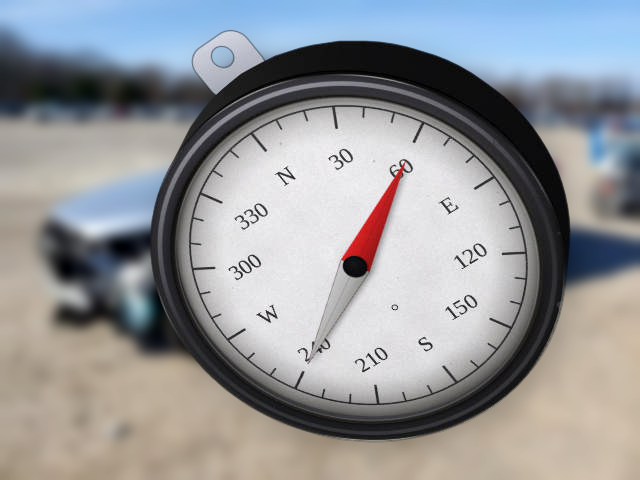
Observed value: 60 °
